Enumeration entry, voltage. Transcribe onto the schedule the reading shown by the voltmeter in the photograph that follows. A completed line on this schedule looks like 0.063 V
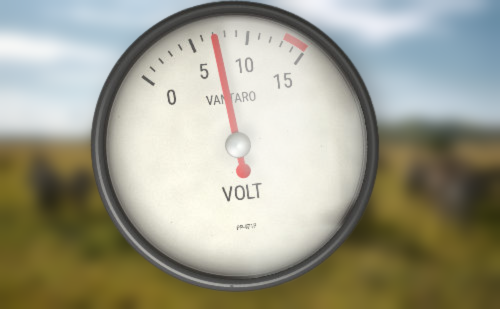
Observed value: 7 V
